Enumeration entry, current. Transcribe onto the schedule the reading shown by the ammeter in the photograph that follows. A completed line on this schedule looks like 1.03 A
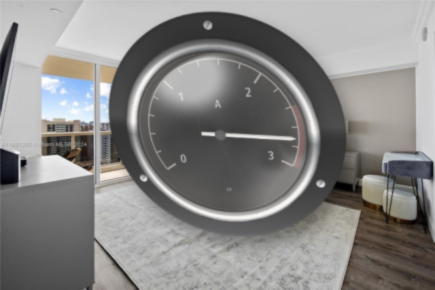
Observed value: 2.7 A
